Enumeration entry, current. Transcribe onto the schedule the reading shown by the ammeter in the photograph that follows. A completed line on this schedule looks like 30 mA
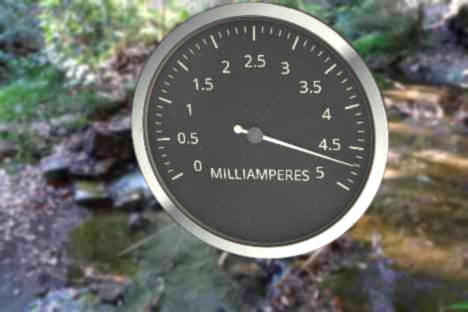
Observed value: 4.7 mA
